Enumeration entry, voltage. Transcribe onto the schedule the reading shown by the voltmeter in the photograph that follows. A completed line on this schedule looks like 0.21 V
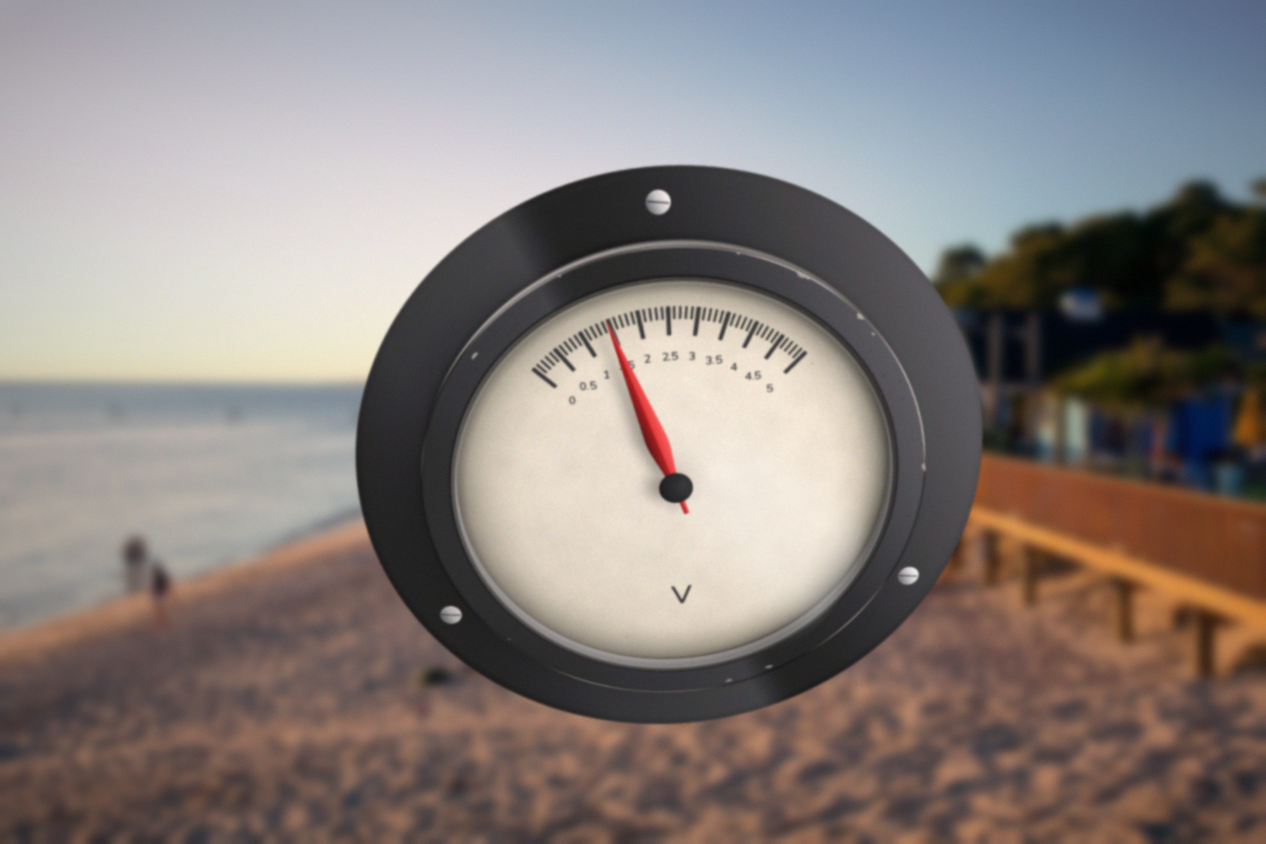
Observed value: 1.5 V
